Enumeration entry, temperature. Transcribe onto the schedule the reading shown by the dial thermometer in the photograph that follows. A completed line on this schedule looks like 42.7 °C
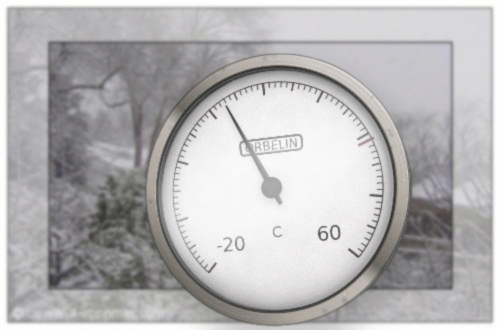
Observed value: 13 °C
